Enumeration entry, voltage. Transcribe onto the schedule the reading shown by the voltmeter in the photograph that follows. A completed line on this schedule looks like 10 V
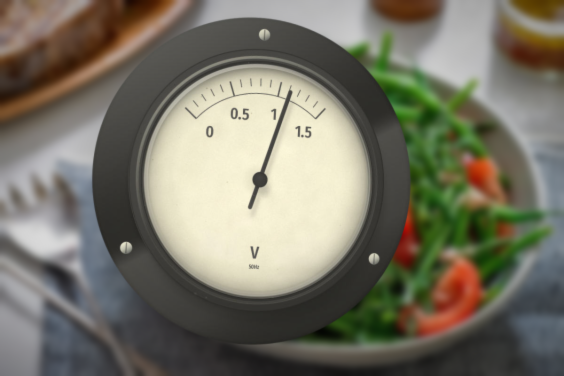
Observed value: 1.1 V
